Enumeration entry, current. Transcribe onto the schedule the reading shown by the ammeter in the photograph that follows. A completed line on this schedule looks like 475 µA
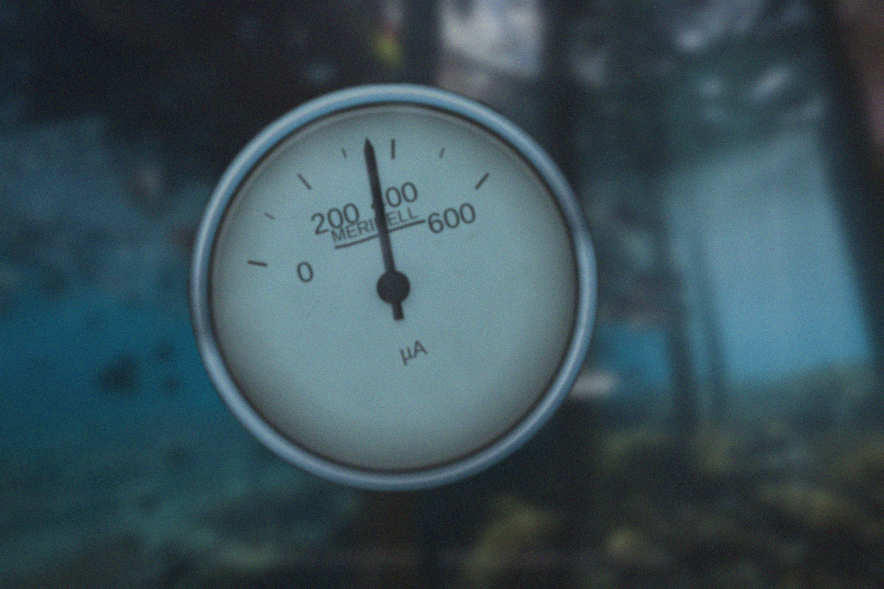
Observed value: 350 µA
